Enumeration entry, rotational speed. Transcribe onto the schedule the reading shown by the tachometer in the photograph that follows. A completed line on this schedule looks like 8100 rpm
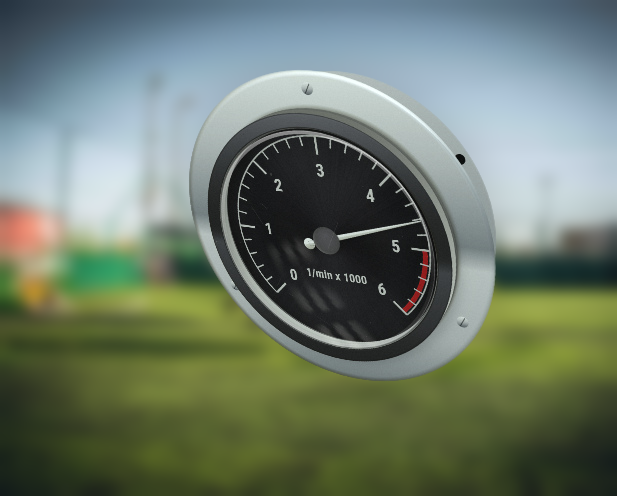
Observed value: 4600 rpm
